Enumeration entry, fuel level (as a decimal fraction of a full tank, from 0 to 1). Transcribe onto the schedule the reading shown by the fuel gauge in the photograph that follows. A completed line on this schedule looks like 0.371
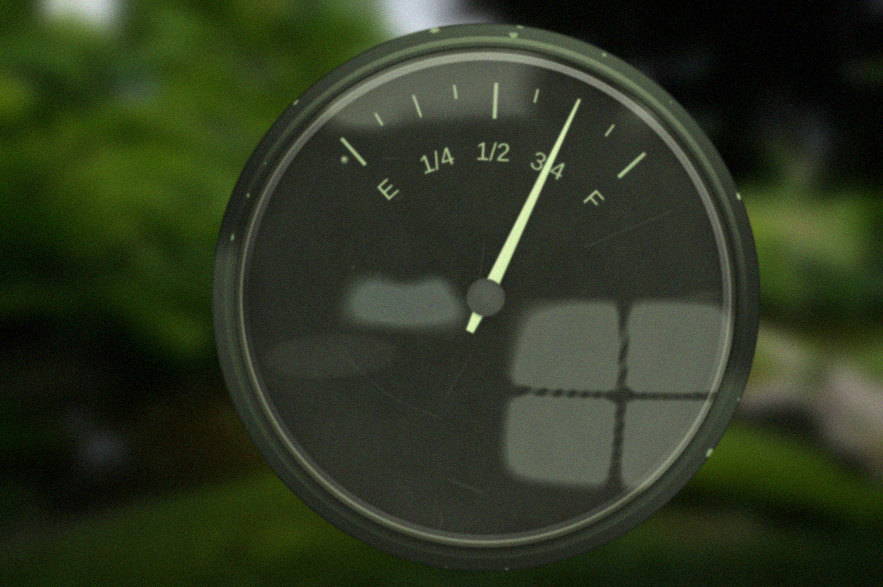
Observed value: 0.75
